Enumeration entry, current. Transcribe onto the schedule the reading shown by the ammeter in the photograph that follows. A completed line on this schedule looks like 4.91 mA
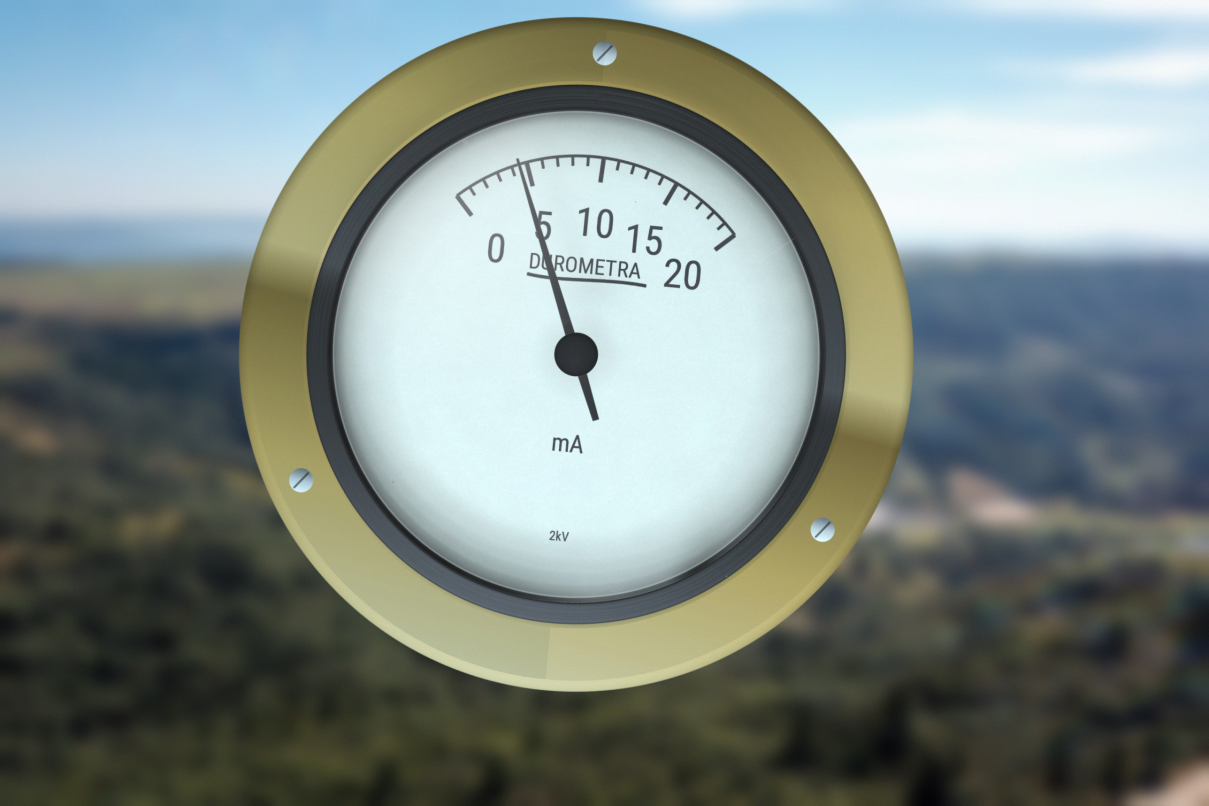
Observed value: 4.5 mA
